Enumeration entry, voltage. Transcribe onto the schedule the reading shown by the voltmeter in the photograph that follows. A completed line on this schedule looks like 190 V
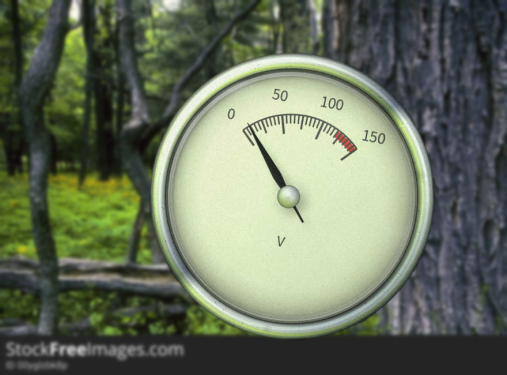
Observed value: 10 V
